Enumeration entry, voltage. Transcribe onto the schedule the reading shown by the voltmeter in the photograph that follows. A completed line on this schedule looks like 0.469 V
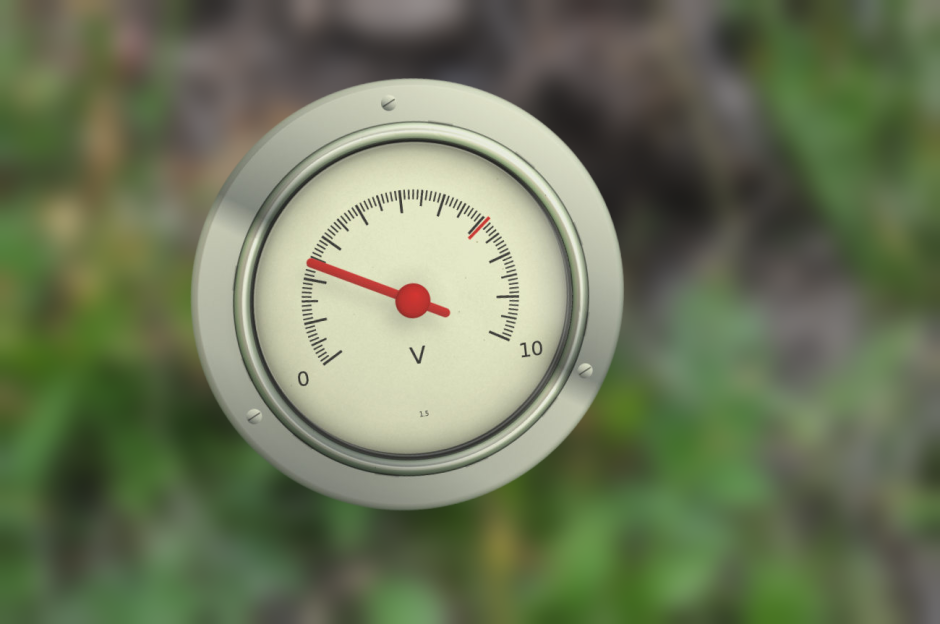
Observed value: 2.4 V
